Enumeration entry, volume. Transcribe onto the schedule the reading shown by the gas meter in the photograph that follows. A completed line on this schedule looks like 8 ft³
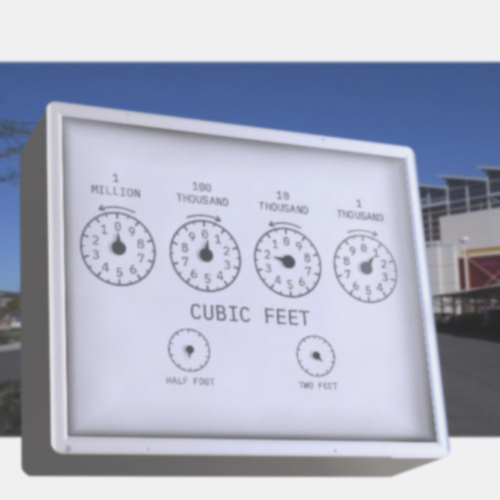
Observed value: 2100 ft³
